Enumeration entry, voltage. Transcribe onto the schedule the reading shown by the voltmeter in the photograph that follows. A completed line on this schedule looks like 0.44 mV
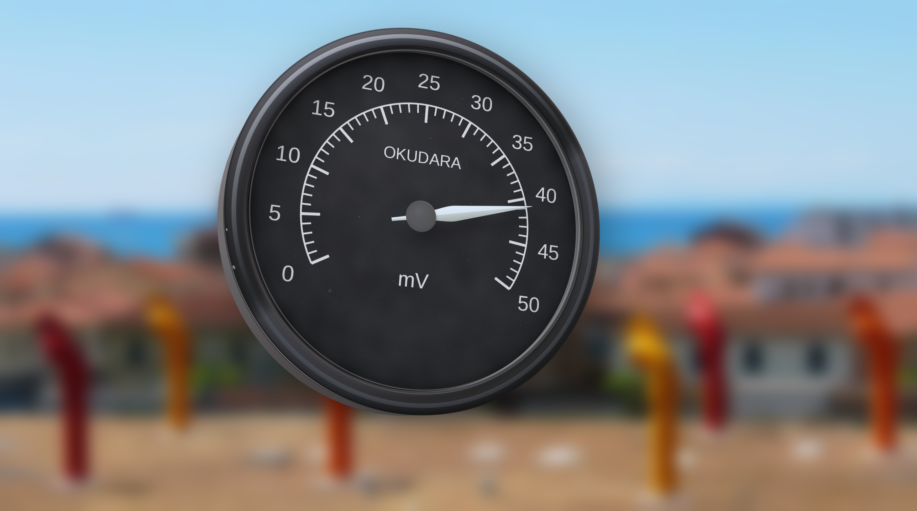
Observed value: 41 mV
